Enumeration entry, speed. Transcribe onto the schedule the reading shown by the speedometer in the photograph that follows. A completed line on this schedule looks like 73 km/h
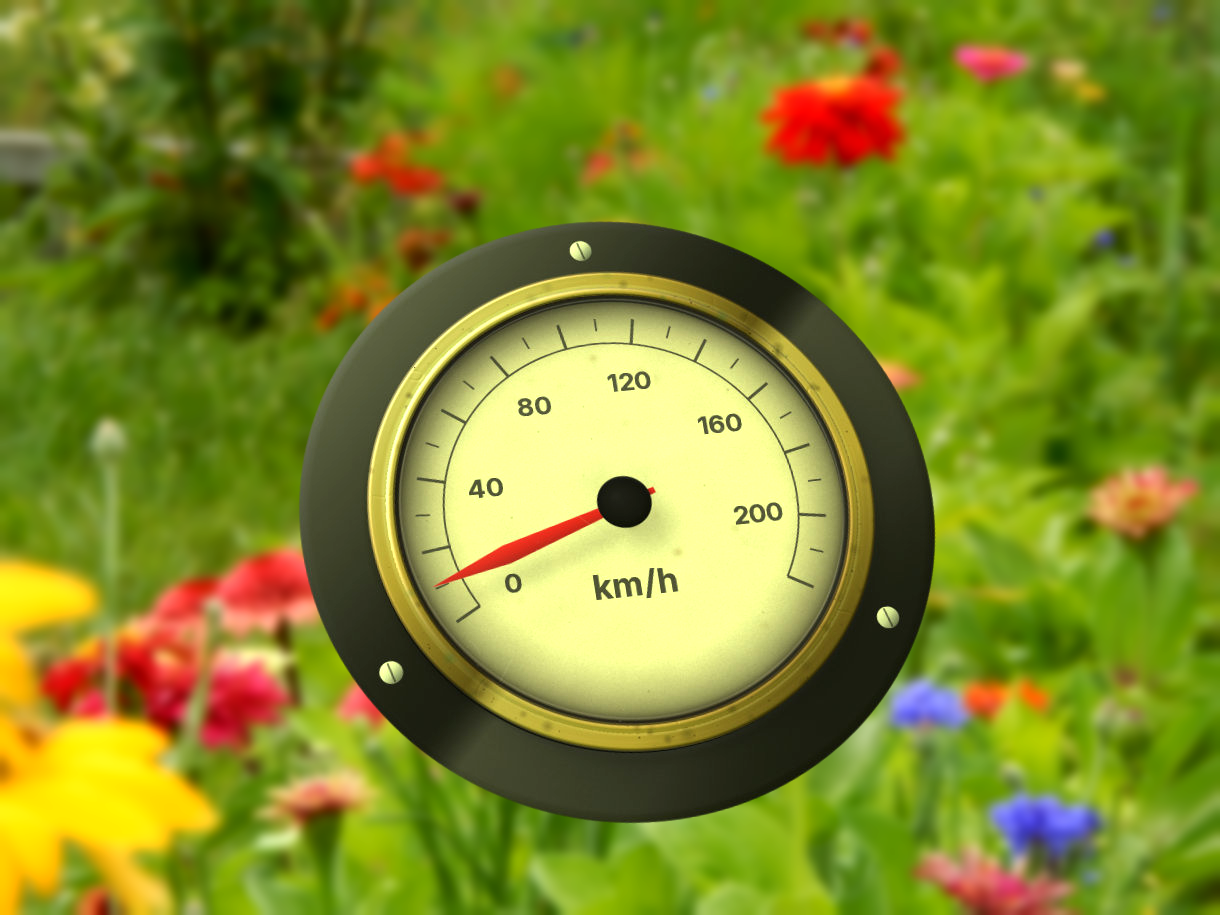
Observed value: 10 km/h
